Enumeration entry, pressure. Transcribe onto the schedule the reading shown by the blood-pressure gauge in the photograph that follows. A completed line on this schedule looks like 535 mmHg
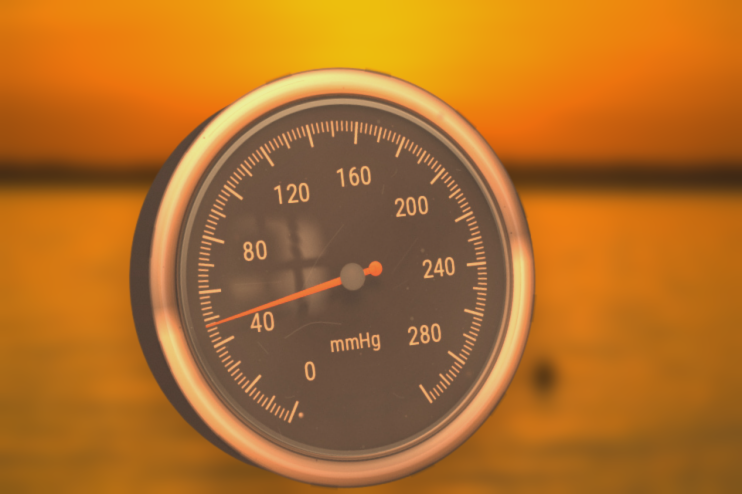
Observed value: 48 mmHg
